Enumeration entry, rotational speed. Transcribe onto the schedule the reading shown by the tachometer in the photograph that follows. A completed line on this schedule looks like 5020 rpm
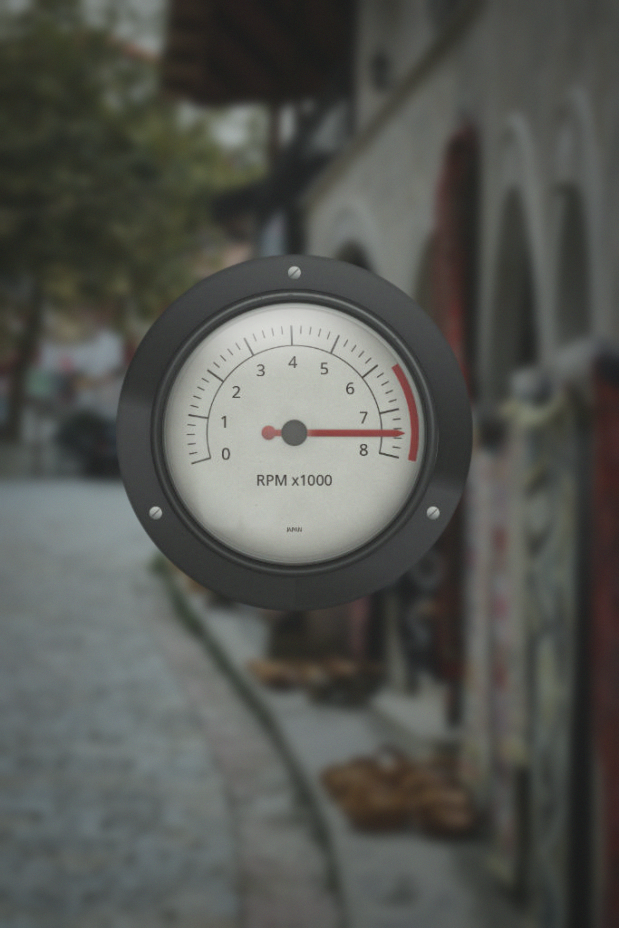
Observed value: 7500 rpm
